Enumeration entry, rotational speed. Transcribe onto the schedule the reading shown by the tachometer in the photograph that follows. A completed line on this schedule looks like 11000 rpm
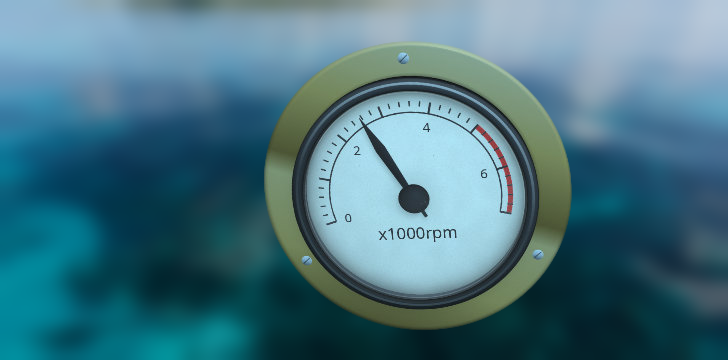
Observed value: 2600 rpm
